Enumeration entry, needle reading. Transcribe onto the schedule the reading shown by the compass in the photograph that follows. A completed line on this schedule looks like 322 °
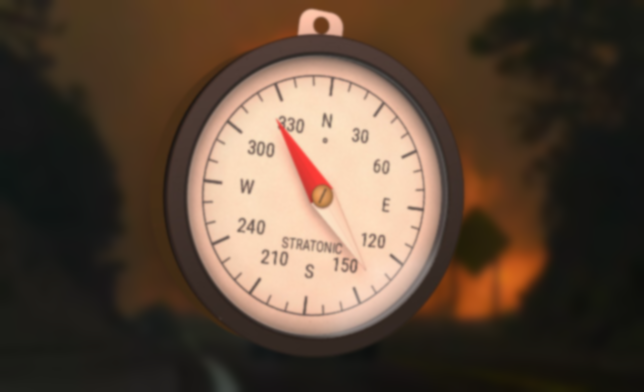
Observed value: 320 °
